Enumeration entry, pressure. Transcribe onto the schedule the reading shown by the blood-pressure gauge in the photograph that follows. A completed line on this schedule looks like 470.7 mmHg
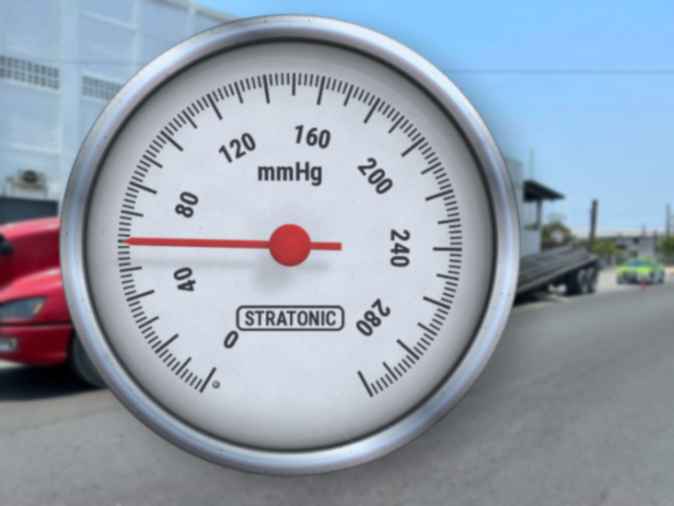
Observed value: 60 mmHg
